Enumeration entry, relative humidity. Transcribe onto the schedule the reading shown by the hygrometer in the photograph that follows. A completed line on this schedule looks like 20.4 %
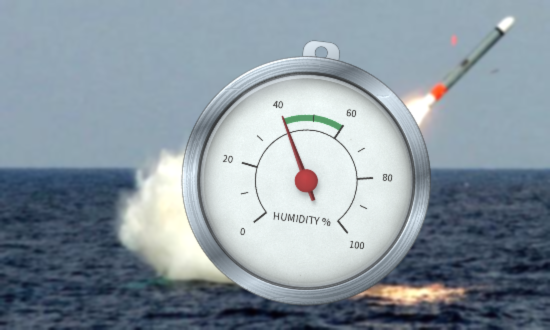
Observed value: 40 %
